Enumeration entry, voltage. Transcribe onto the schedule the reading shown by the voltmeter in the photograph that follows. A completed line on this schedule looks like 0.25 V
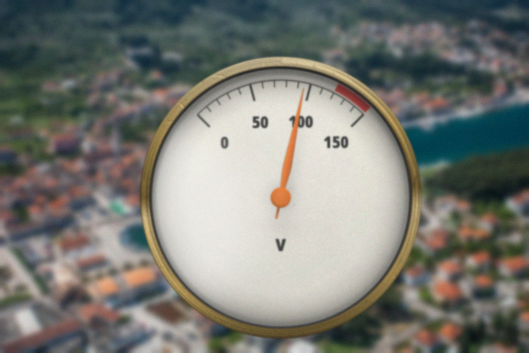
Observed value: 95 V
